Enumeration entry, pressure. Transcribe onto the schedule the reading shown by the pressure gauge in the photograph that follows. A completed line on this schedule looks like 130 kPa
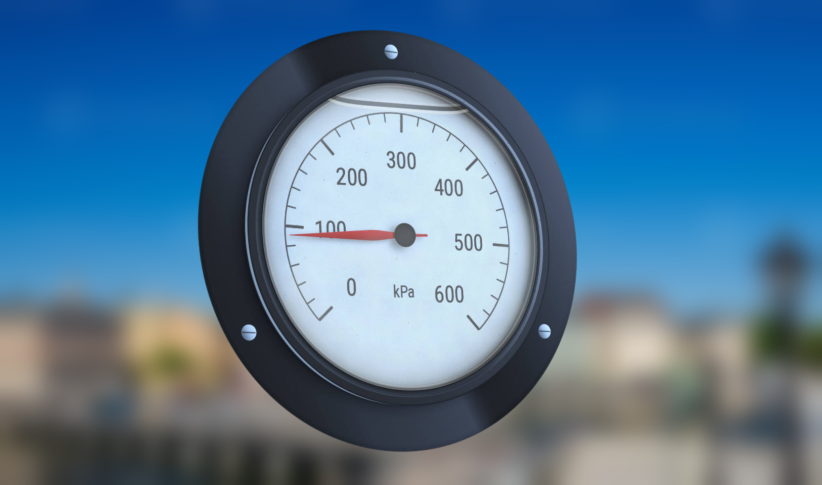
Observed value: 90 kPa
